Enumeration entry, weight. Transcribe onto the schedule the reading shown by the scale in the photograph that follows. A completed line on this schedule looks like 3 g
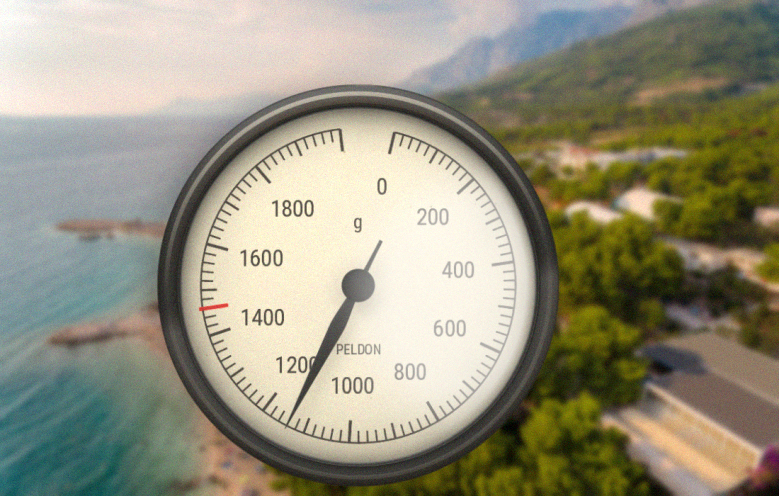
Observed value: 1140 g
